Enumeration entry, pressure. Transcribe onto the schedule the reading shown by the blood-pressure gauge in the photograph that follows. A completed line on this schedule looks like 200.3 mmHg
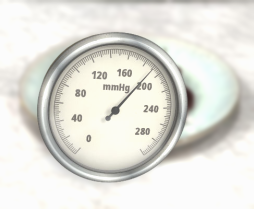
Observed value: 190 mmHg
